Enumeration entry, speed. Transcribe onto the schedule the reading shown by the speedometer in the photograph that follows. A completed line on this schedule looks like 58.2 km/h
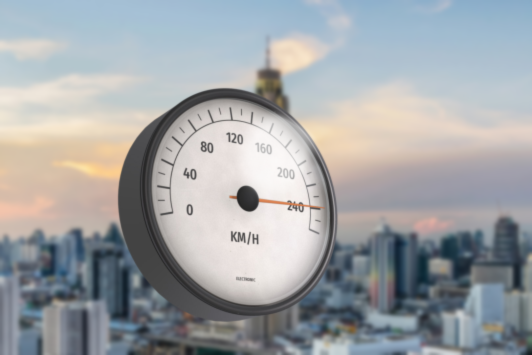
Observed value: 240 km/h
